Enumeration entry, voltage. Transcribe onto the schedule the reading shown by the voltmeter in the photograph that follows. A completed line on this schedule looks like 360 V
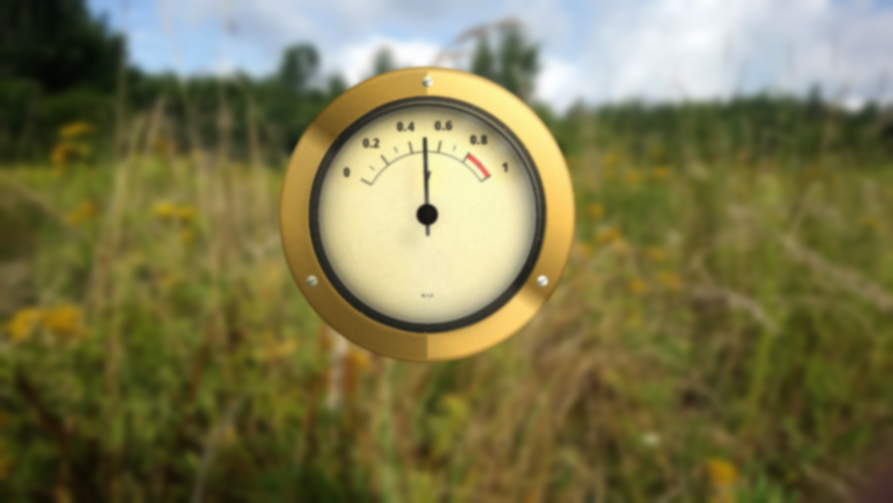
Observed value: 0.5 V
